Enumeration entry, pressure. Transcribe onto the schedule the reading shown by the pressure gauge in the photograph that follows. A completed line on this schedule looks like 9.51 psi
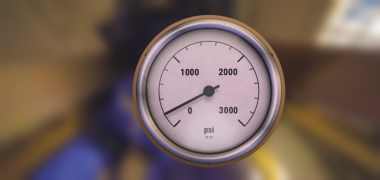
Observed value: 200 psi
